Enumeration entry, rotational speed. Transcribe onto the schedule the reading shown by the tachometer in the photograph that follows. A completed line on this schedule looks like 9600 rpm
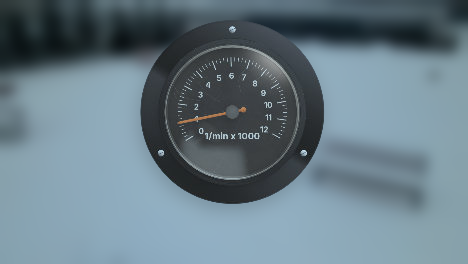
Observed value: 1000 rpm
